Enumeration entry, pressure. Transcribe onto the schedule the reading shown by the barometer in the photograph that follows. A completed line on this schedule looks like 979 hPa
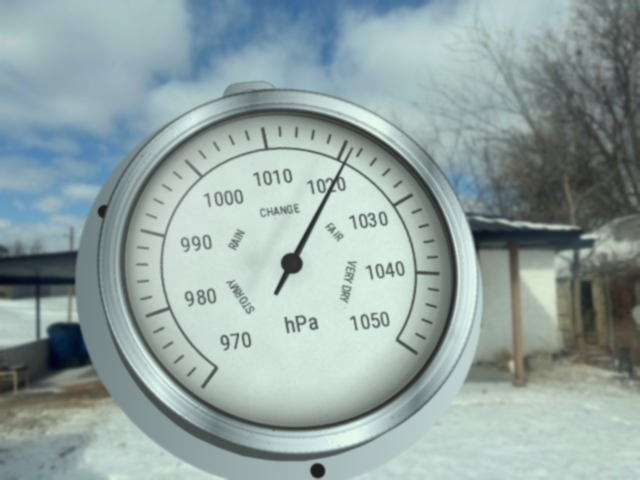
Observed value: 1021 hPa
